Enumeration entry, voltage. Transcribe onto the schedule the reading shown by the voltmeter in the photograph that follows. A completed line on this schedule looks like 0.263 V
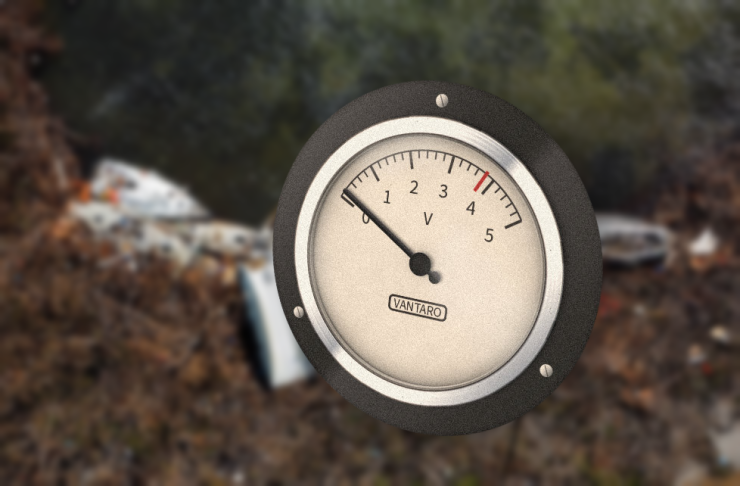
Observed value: 0.2 V
